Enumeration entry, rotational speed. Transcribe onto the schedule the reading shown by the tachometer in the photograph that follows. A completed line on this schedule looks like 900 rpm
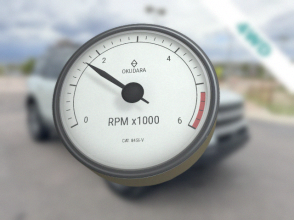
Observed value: 1600 rpm
